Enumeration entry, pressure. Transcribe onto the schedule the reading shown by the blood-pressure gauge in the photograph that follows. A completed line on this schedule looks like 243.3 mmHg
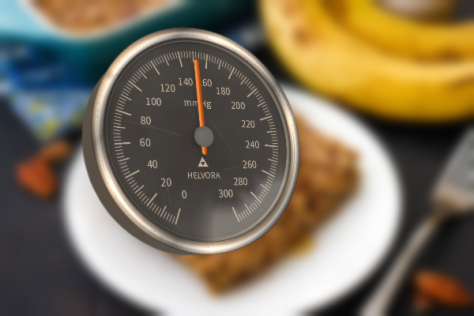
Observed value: 150 mmHg
